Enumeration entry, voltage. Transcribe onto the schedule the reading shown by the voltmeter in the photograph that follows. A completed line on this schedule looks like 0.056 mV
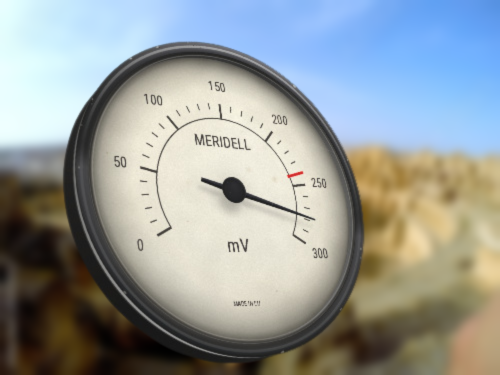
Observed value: 280 mV
